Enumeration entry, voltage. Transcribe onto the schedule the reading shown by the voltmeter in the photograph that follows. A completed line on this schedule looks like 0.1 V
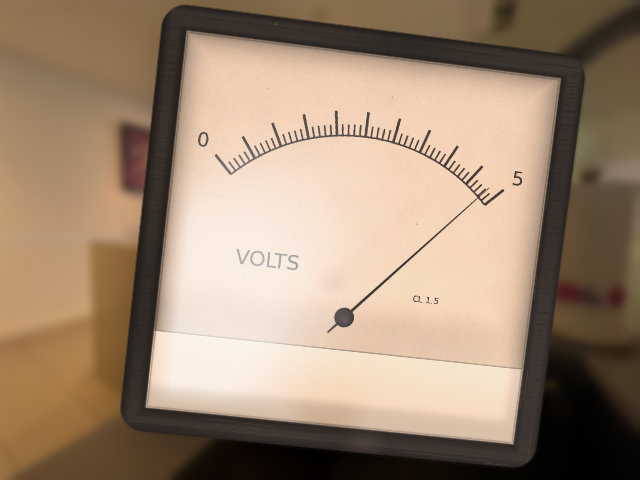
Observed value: 4.8 V
